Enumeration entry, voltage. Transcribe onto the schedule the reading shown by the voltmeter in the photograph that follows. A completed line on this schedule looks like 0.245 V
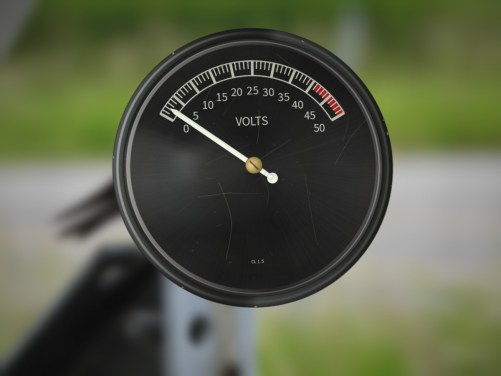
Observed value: 2 V
